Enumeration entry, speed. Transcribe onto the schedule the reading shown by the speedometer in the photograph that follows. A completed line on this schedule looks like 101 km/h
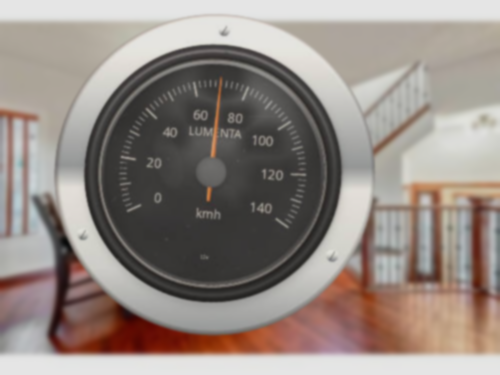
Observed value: 70 km/h
